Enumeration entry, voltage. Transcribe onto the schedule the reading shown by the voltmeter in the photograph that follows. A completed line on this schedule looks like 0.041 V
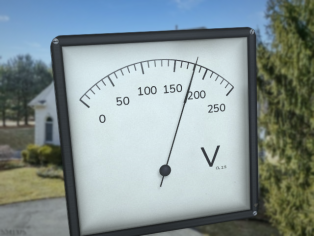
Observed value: 180 V
